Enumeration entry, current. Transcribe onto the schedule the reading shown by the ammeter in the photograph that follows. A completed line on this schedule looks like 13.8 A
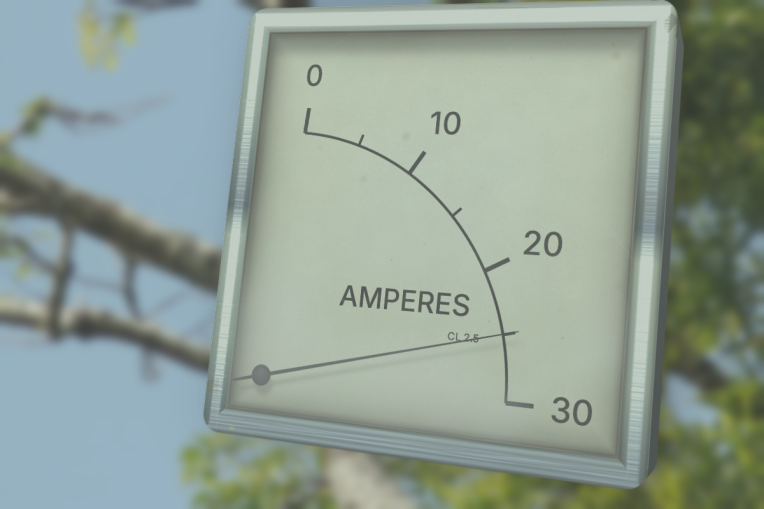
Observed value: 25 A
